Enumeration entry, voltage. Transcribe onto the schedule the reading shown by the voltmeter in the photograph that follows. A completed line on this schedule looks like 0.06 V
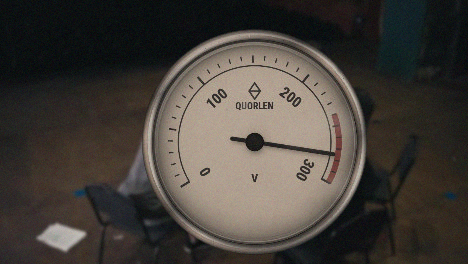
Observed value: 275 V
